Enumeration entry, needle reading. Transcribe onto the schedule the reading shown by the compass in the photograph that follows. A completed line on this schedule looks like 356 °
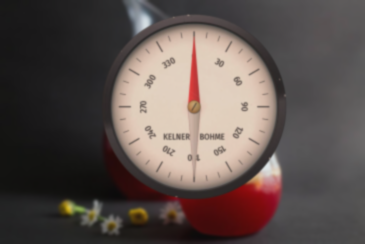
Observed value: 0 °
